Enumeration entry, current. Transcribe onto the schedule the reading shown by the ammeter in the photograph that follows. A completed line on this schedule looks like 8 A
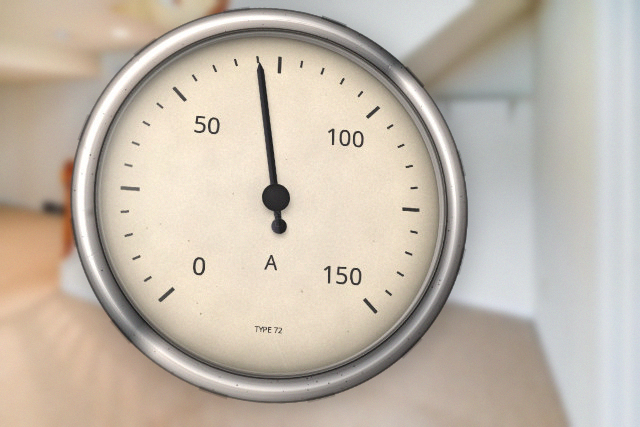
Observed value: 70 A
